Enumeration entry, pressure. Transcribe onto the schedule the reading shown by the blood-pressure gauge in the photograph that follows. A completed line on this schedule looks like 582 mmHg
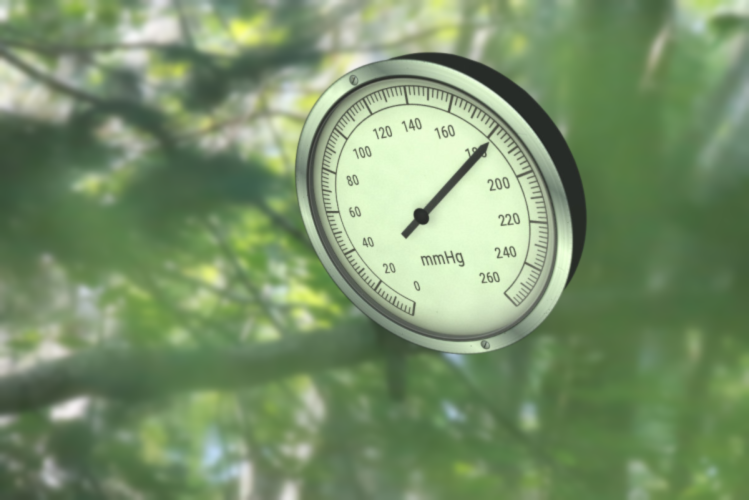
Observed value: 182 mmHg
